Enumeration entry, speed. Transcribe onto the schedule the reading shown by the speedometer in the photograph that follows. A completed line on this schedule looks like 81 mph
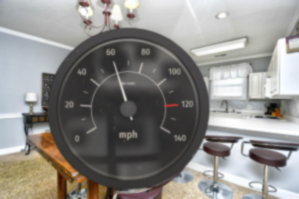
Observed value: 60 mph
